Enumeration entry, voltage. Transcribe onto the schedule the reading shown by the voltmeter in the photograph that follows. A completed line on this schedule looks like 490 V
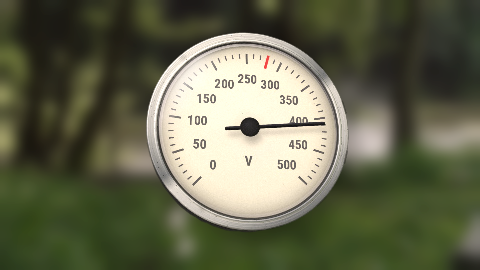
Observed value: 410 V
